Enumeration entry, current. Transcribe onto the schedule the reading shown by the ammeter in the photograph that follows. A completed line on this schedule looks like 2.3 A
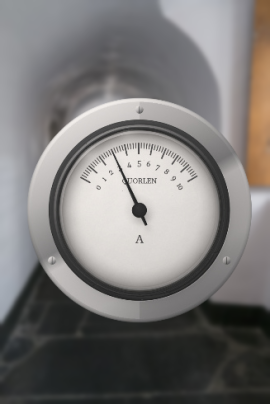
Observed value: 3 A
